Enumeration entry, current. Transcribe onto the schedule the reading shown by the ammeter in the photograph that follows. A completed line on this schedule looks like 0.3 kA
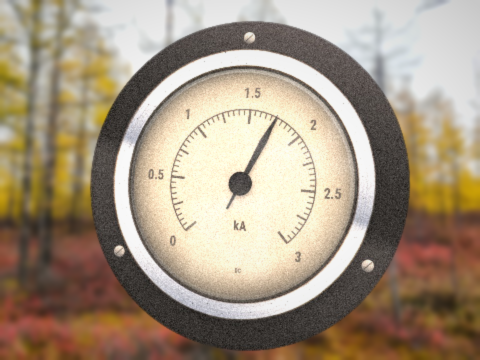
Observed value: 1.75 kA
